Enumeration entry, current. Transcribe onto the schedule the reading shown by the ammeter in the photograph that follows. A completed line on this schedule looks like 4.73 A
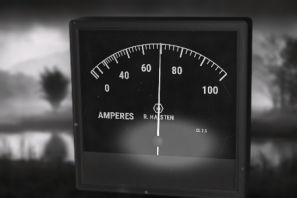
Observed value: 70 A
